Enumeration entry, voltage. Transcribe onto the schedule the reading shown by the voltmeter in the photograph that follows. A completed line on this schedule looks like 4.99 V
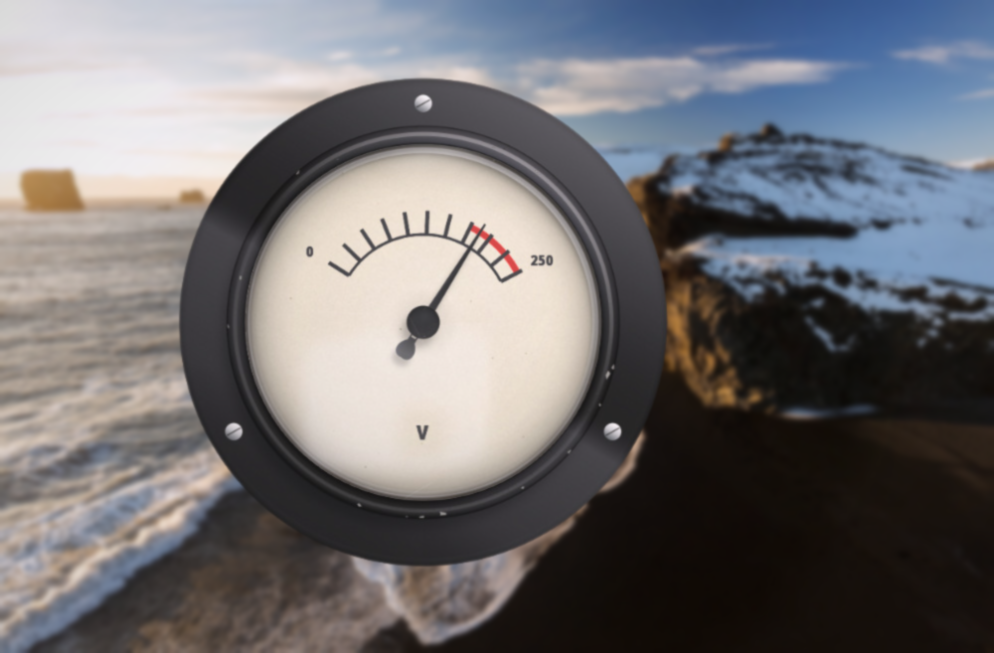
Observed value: 187.5 V
